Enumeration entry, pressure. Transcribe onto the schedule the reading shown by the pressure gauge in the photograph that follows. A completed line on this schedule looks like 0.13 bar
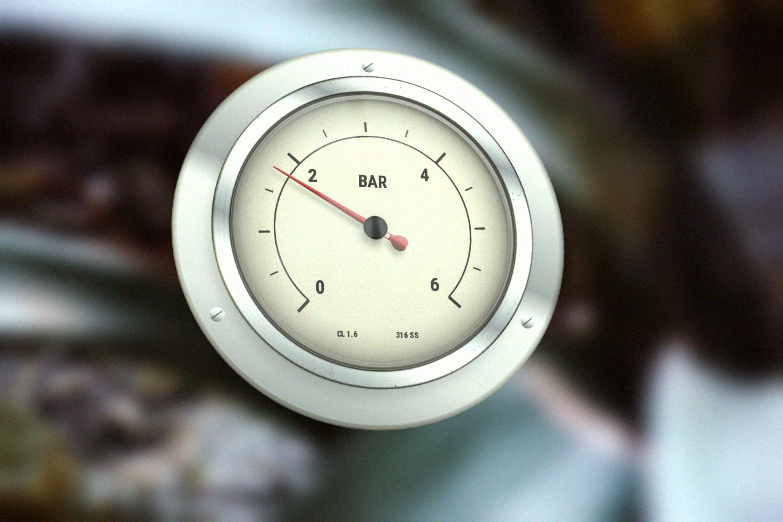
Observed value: 1.75 bar
